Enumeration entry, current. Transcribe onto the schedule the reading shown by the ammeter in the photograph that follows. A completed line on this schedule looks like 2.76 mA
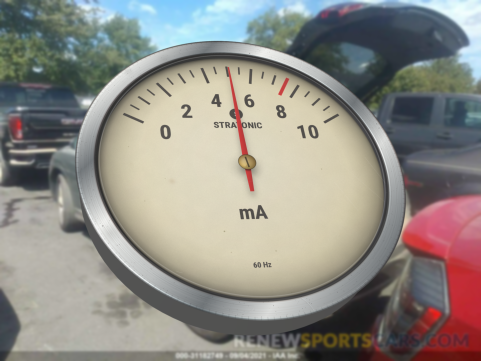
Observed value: 5 mA
